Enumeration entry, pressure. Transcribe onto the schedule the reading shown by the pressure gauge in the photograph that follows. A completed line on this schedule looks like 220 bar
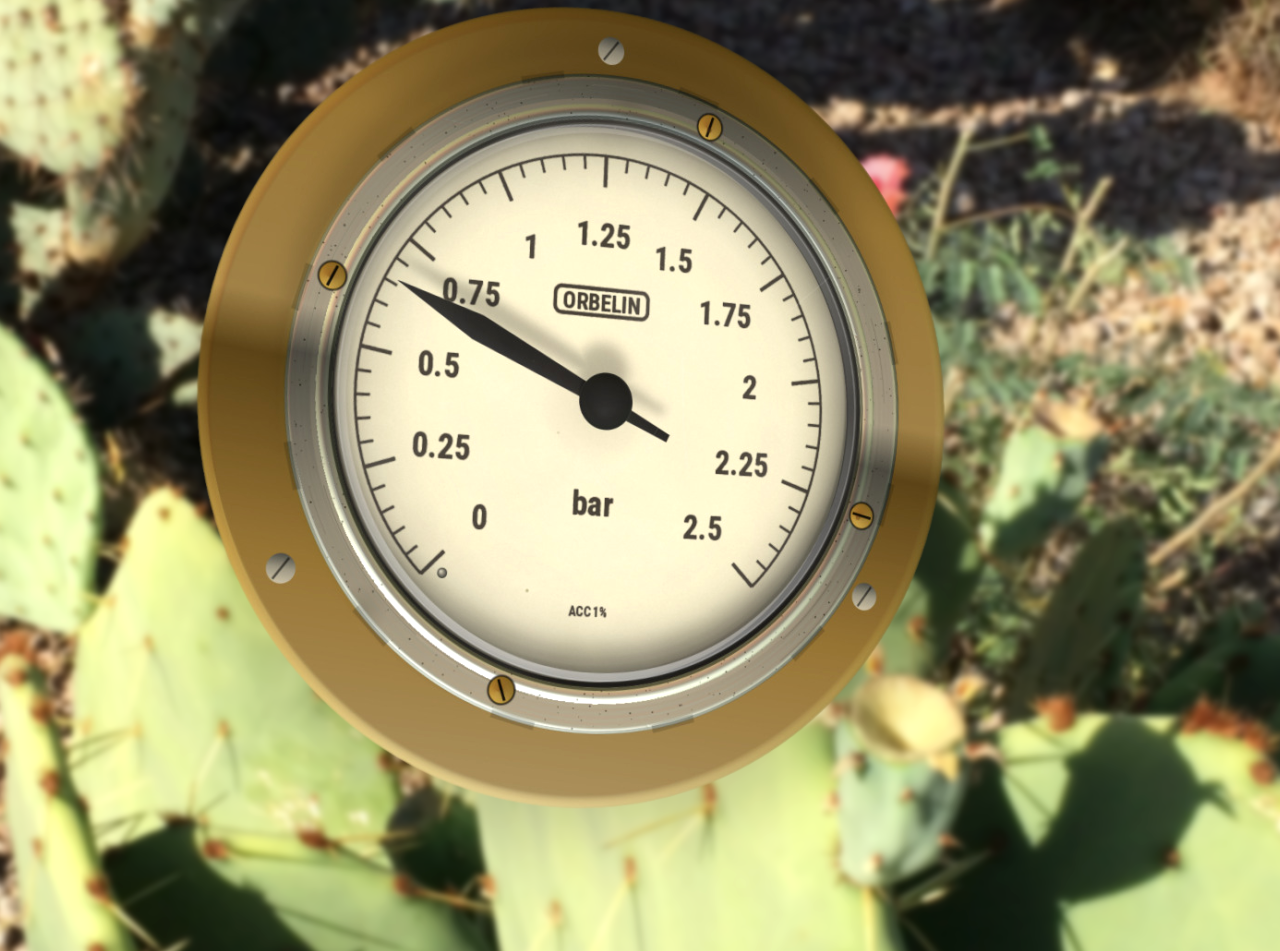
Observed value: 0.65 bar
